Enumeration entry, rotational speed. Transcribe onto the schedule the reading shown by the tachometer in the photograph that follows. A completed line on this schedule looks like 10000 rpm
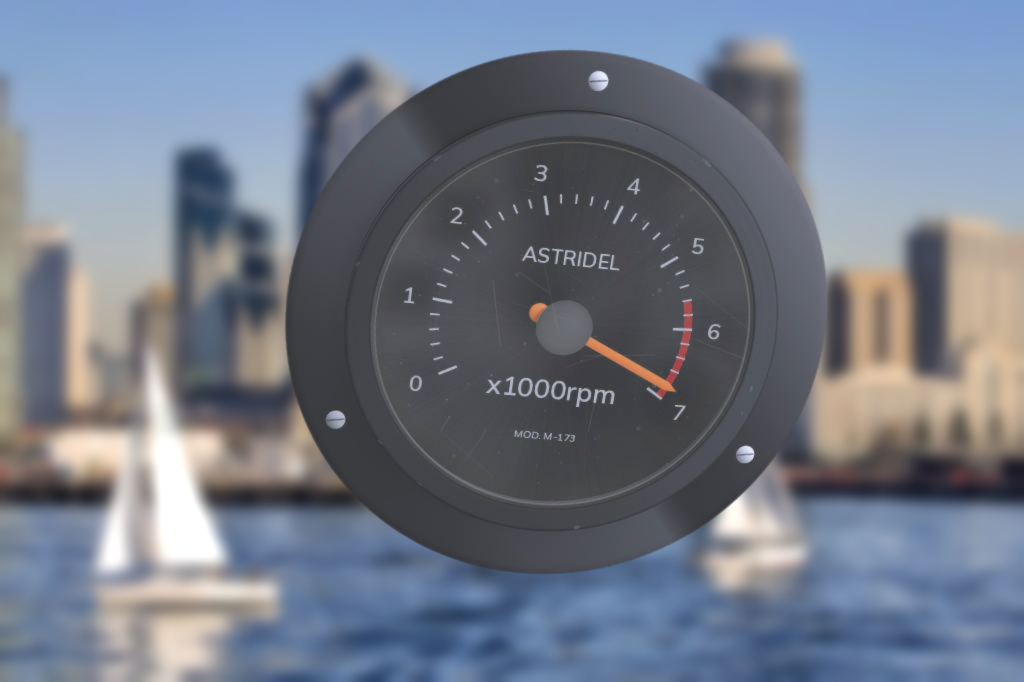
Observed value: 6800 rpm
